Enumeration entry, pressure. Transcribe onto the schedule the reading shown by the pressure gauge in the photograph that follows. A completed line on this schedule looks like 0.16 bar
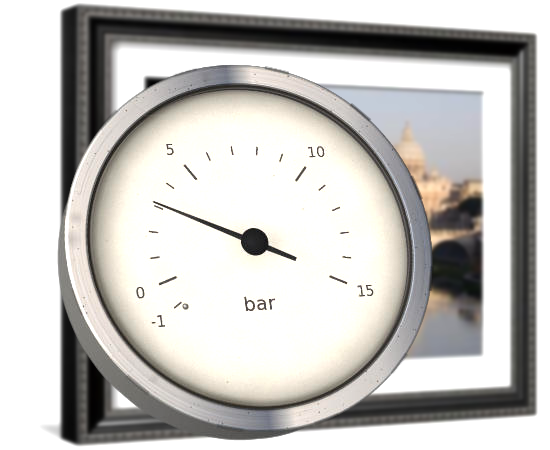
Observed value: 3 bar
